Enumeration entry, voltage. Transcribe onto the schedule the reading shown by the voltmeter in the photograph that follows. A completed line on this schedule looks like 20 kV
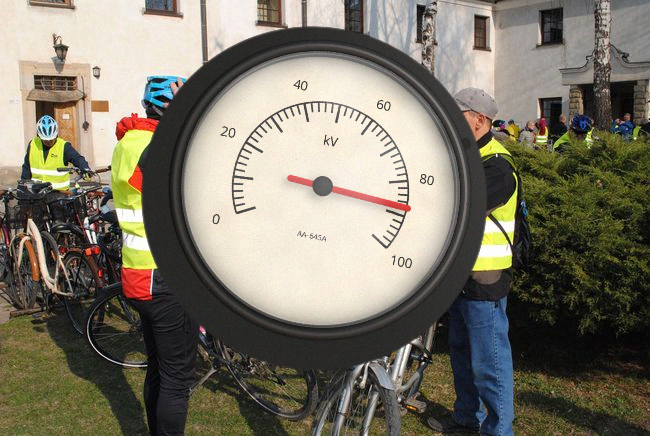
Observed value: 88 kV
